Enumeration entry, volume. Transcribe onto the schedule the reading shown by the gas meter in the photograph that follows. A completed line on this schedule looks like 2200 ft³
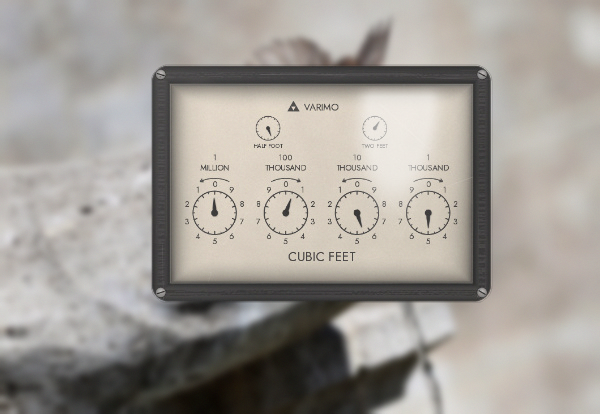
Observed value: 5500 ft³
